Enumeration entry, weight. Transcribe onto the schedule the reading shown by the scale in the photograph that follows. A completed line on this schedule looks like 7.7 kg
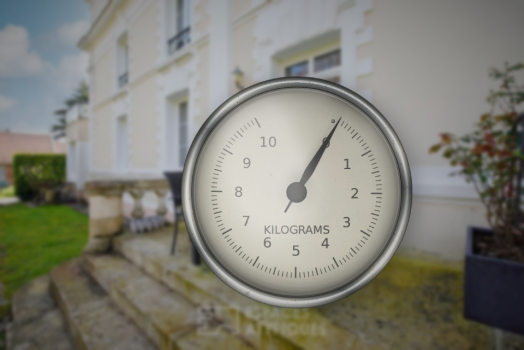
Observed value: 0 kg
